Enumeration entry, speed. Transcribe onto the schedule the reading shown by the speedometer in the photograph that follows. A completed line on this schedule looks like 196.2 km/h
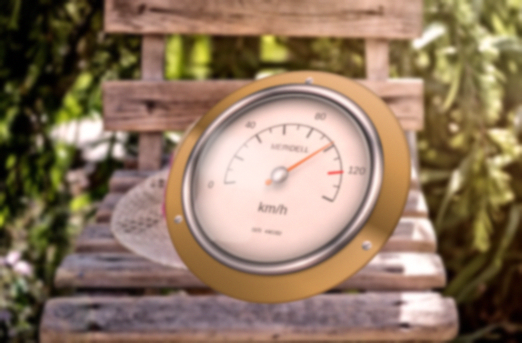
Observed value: 100 km/h
